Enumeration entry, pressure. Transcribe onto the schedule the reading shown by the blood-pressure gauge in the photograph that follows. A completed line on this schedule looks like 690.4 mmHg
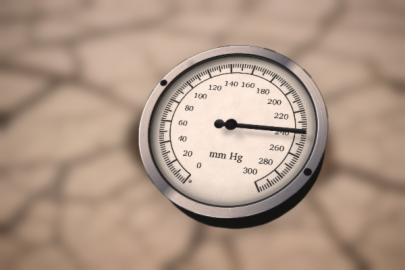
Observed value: 240 mmHg
